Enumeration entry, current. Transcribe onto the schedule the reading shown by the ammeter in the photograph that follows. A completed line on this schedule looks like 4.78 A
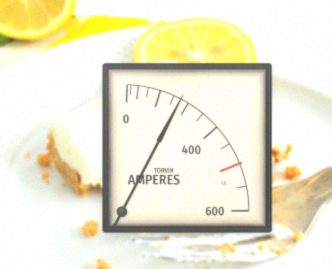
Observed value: 275 A
